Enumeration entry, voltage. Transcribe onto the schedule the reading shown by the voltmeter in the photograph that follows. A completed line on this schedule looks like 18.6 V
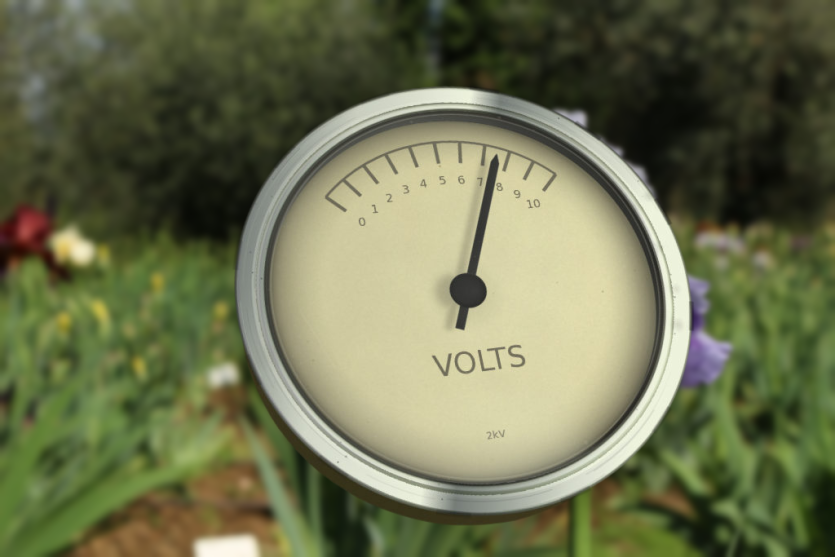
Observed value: 7.5 V
